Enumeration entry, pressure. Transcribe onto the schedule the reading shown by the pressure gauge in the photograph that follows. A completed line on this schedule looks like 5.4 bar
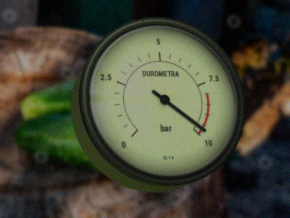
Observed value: 9.75 bar
